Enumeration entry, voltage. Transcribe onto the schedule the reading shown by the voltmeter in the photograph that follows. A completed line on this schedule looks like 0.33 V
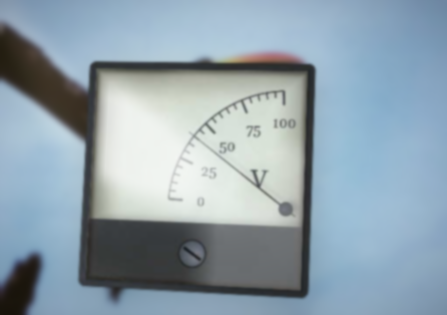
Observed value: 40 V
